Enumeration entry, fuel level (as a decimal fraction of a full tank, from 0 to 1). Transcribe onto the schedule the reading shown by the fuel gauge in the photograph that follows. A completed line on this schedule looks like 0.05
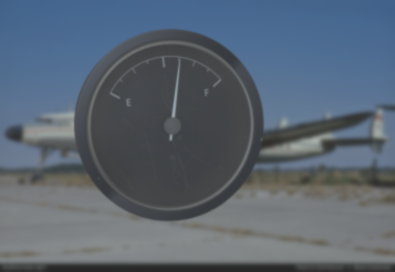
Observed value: 0.625
